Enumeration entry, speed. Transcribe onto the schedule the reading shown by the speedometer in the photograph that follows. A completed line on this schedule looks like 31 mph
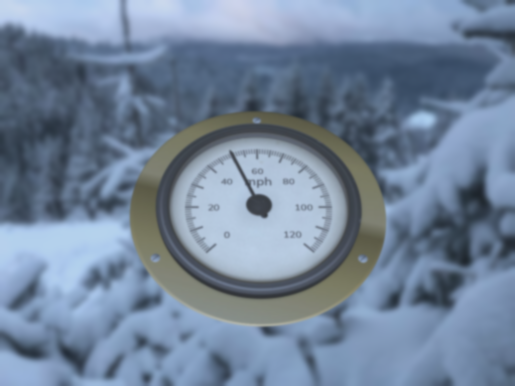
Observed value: 50 mph
